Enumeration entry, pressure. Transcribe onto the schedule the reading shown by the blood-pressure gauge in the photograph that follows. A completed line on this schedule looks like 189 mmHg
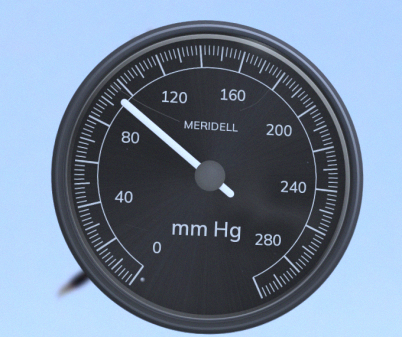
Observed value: 94 mmHg
